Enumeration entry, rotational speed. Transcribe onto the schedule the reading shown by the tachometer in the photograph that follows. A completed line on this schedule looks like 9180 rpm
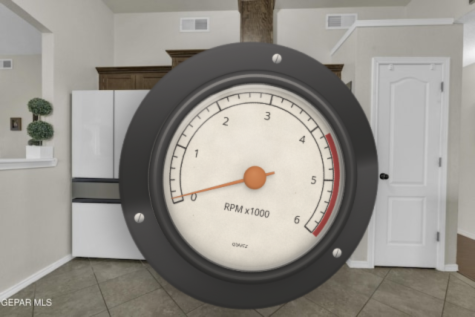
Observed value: 100 rpm
